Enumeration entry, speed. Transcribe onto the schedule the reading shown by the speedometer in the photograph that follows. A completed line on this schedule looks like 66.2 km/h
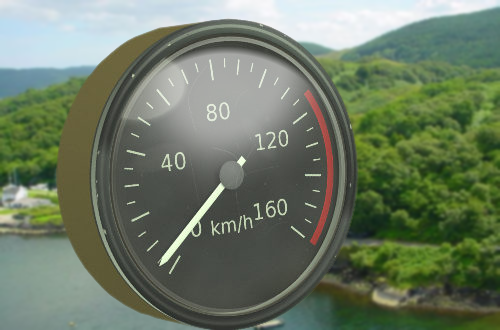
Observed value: 5 km/h
